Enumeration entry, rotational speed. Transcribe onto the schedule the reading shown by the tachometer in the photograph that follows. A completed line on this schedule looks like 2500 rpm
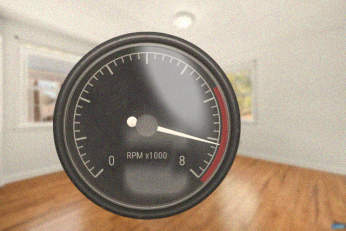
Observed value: 7100 rpm
